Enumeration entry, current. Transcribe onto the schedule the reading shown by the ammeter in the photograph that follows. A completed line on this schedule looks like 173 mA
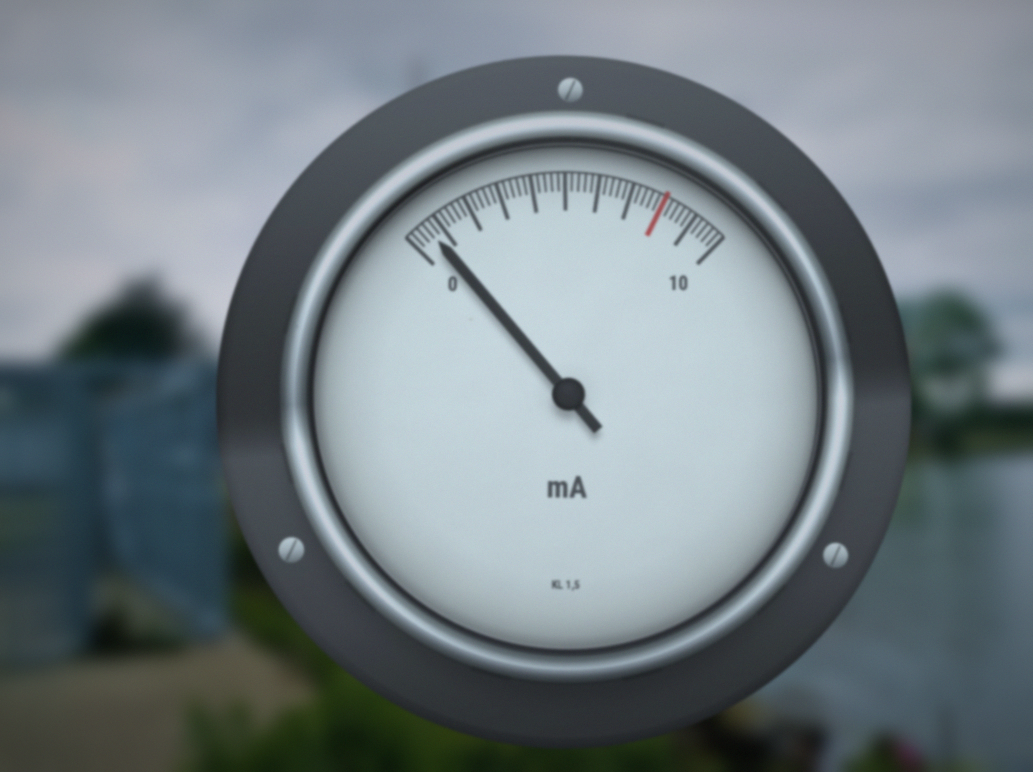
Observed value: 0.6 mA
